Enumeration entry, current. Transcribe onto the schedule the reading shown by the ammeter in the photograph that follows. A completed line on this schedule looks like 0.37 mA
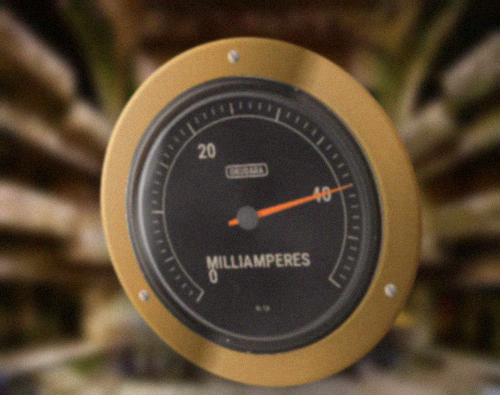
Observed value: 40 mA
